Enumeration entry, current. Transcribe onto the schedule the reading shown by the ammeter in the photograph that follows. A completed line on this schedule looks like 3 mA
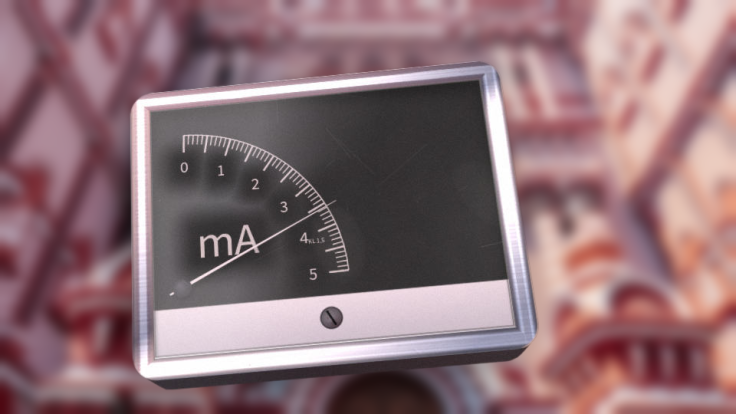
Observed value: 3.6 mA
